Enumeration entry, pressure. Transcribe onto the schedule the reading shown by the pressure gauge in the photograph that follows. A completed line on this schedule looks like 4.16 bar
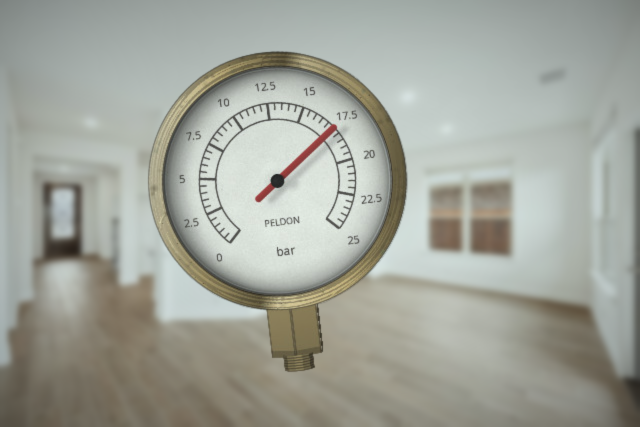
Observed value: 17.5 bar
